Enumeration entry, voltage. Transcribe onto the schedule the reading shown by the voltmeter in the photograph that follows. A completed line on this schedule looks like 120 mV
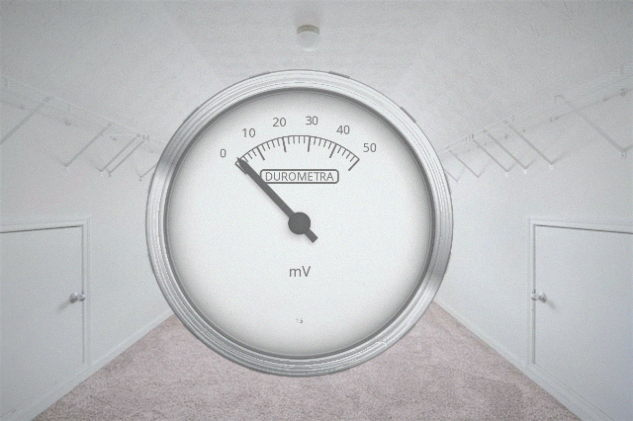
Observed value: 2 mV
